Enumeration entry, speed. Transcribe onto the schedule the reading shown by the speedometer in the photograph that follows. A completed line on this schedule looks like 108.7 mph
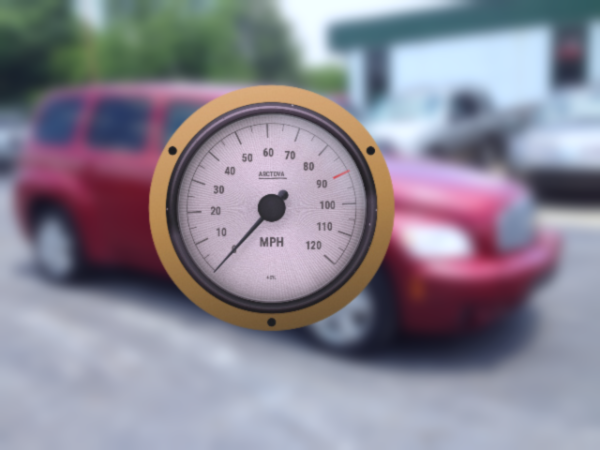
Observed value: 0 mph
